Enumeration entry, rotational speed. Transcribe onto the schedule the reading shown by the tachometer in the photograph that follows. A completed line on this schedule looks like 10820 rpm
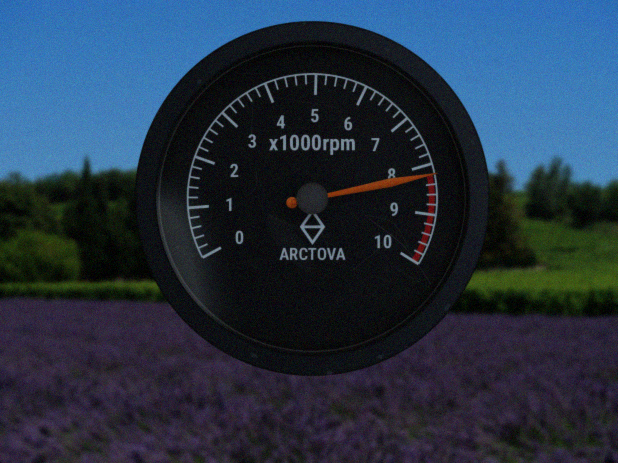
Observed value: 8200 rpm
